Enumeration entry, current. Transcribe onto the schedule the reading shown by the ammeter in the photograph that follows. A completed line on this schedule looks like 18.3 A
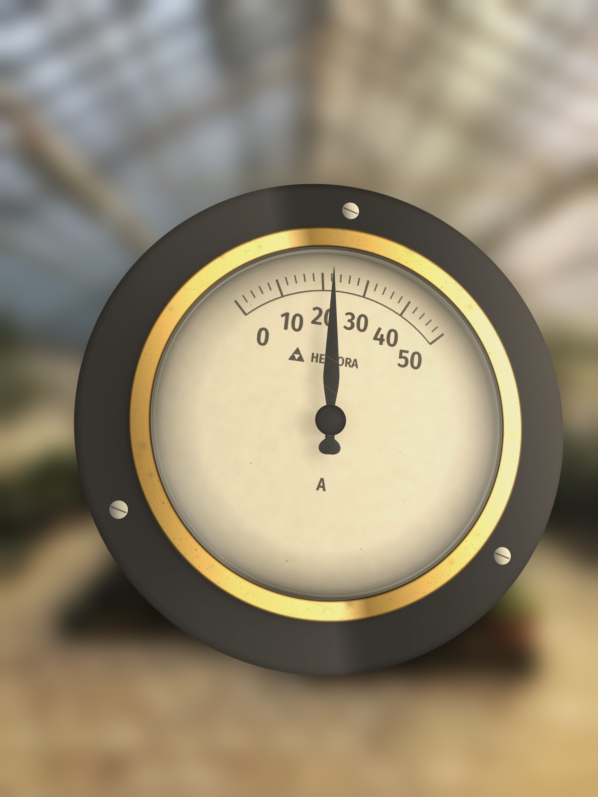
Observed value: 22 A
